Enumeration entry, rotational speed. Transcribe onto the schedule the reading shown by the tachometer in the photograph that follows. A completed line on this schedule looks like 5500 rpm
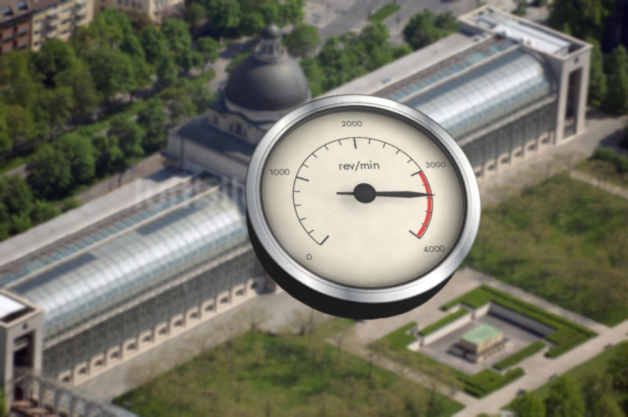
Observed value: 3400 rpm
